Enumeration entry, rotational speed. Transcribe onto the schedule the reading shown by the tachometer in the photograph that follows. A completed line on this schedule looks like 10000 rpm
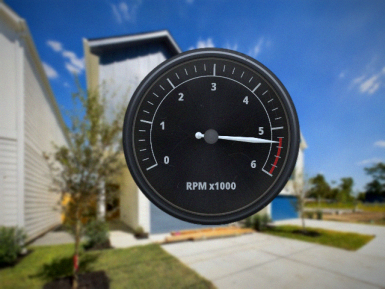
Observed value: 5300 rpm
